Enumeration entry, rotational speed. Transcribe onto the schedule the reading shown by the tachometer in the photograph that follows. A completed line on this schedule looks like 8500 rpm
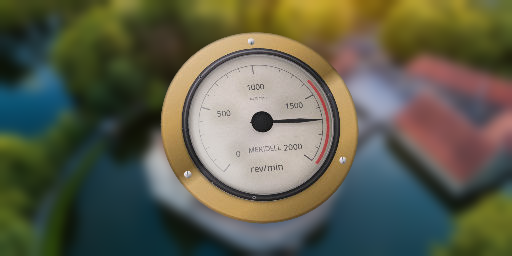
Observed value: 1700 rpm
